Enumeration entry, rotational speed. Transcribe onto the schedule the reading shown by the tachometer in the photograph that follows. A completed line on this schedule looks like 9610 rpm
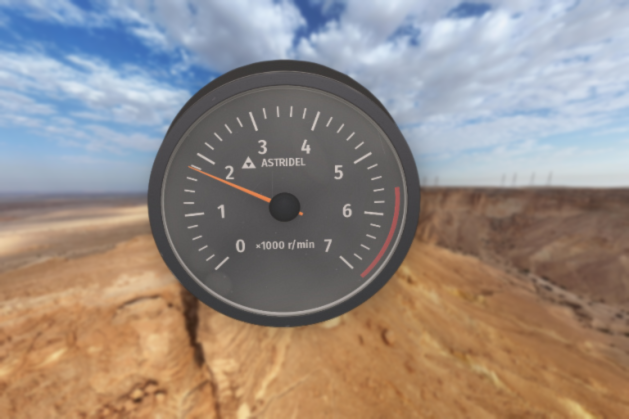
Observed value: 1800 rpm
